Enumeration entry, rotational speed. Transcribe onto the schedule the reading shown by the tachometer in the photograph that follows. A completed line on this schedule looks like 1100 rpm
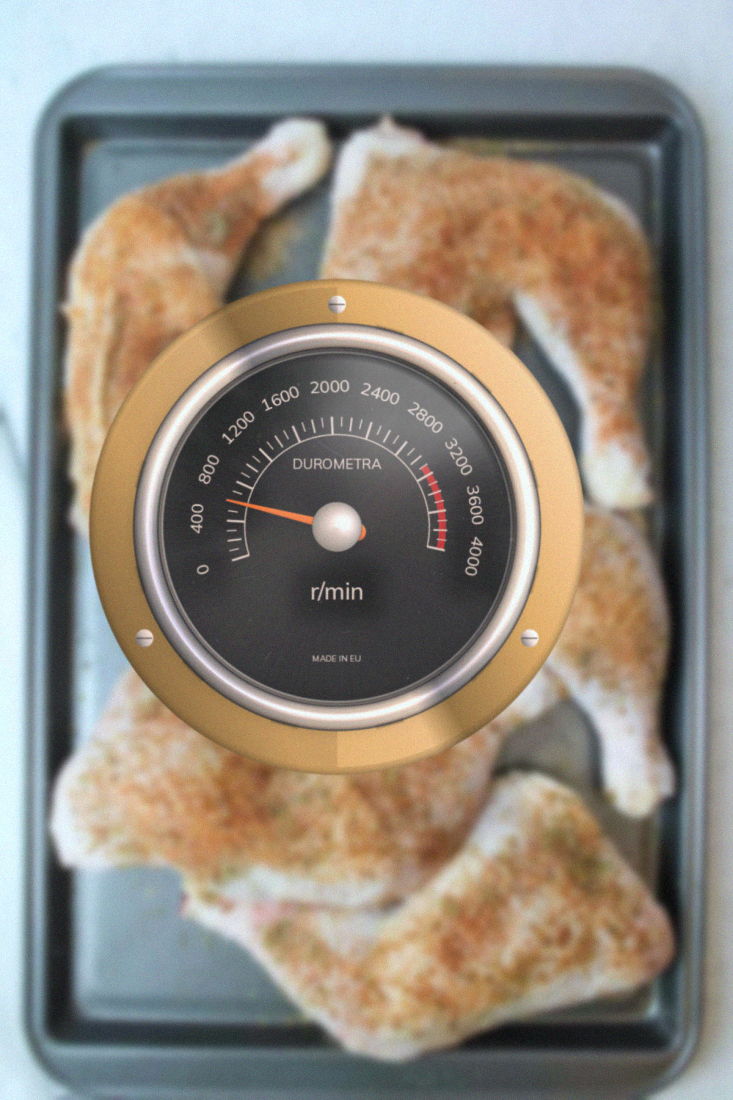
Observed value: 600 rpm
